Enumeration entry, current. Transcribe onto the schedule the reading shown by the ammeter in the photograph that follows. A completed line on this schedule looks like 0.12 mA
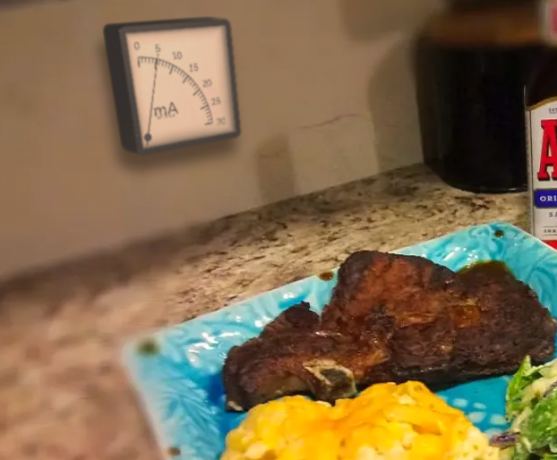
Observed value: 5 mA
